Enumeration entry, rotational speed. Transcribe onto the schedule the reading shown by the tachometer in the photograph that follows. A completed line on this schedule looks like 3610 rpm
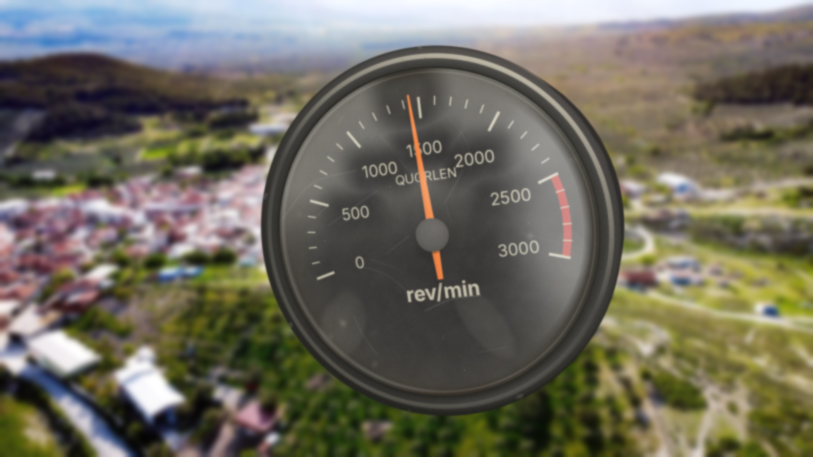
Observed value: 1450 rpm
